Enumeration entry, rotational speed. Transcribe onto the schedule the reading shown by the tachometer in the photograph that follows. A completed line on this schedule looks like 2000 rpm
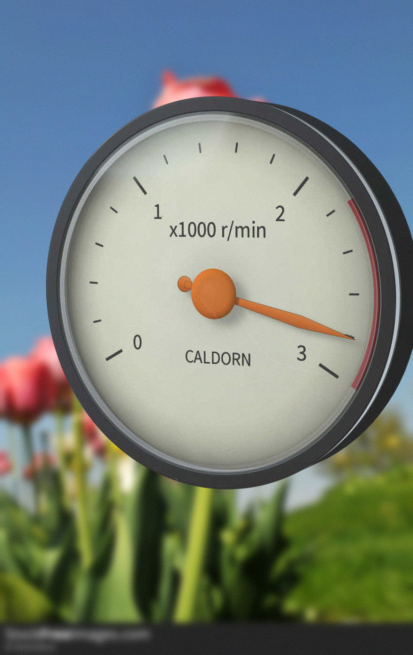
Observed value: 2800 rpm
